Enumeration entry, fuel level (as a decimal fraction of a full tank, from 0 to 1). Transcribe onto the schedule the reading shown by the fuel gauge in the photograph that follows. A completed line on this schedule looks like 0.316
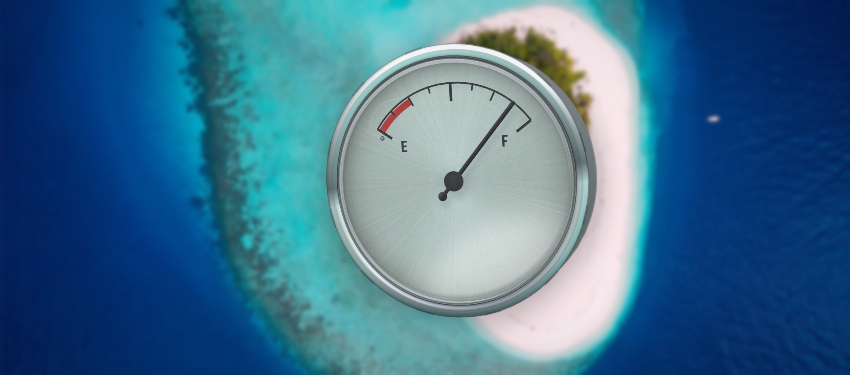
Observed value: 0.875
